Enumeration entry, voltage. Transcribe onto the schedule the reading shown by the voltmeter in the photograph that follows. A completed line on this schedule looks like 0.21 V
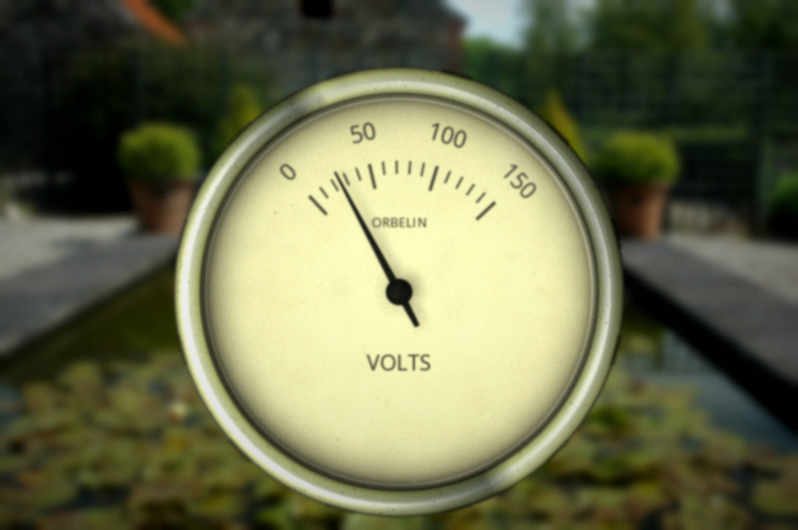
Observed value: 25 V
